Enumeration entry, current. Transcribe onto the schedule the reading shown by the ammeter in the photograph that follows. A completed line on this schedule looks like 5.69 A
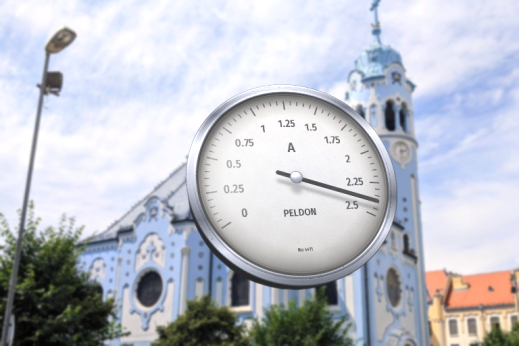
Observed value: 2.4 A
